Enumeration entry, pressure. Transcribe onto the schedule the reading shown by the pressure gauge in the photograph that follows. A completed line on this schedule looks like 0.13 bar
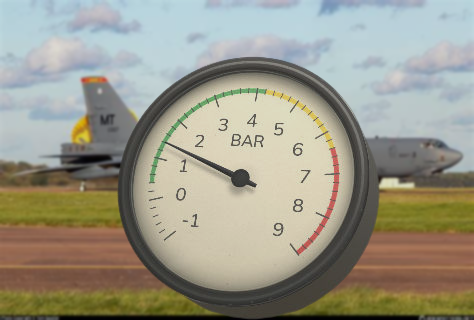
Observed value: 1.4 bar
